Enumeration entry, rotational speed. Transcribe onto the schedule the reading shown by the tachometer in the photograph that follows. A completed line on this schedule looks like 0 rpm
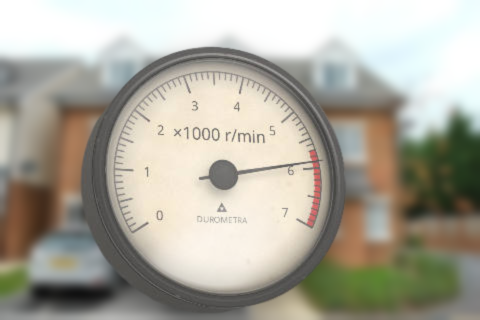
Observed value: 5900 rpm
